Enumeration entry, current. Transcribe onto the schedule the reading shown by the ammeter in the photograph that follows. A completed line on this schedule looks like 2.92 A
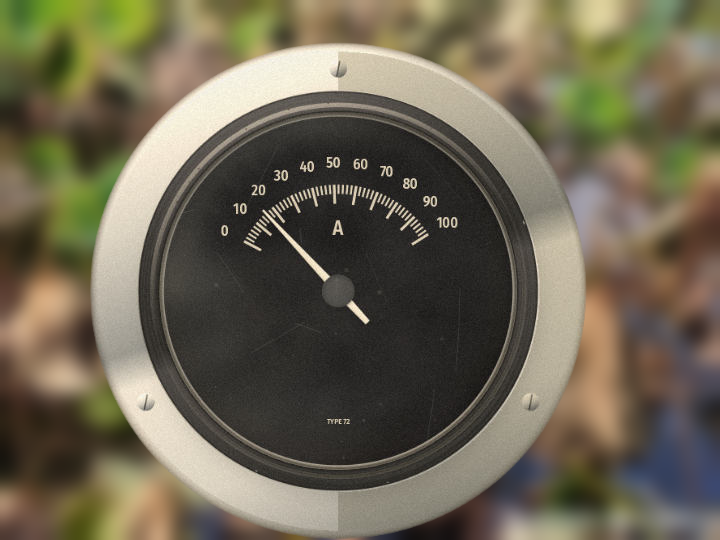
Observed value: 16 A
